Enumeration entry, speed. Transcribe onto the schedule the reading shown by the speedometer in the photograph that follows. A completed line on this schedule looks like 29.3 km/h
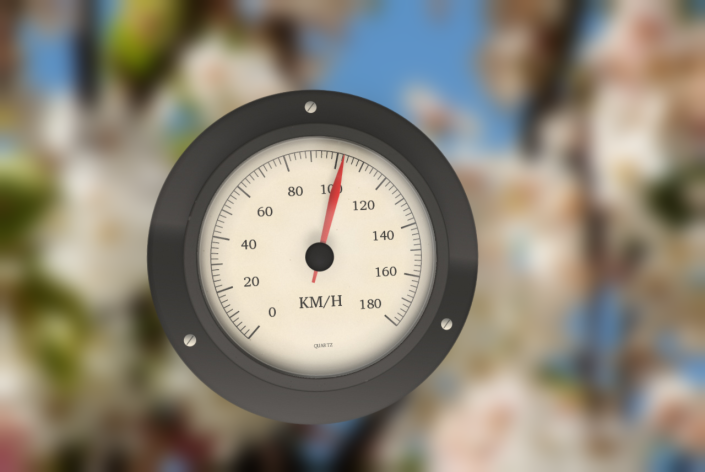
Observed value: 102 km/h
